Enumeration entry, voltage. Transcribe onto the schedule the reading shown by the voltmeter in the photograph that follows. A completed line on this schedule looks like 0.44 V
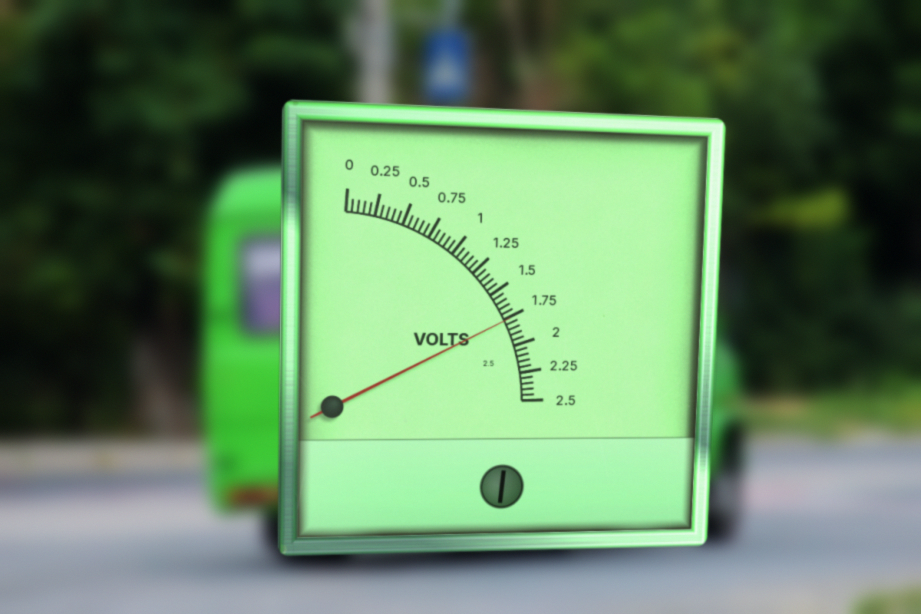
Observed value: 1.75 V
